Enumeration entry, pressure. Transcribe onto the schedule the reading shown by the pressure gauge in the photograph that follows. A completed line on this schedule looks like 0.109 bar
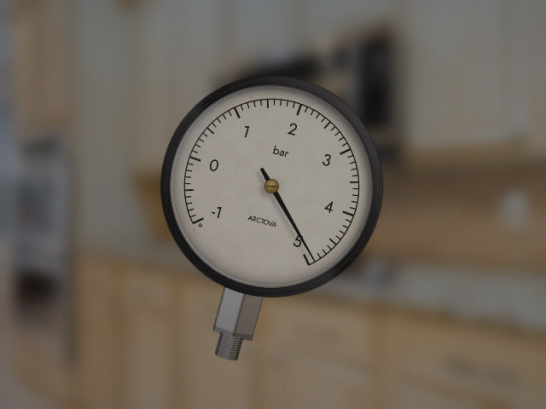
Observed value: 4.9 bar
